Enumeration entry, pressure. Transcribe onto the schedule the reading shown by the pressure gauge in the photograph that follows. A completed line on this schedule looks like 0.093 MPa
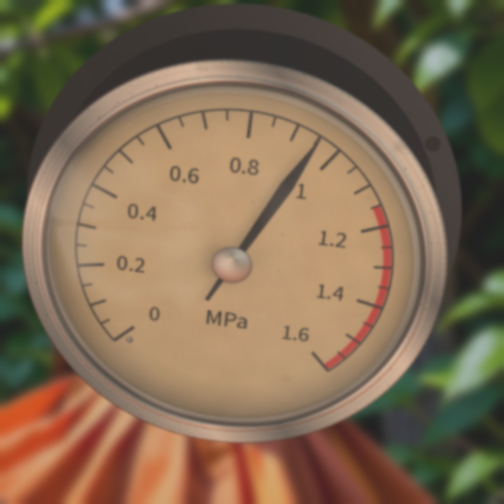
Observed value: 0.95 MPa
